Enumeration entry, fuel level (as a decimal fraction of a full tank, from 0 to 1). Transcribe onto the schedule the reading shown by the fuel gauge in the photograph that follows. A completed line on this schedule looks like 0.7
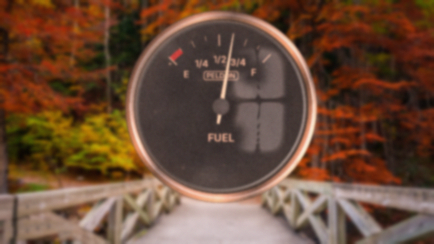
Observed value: 0.625
